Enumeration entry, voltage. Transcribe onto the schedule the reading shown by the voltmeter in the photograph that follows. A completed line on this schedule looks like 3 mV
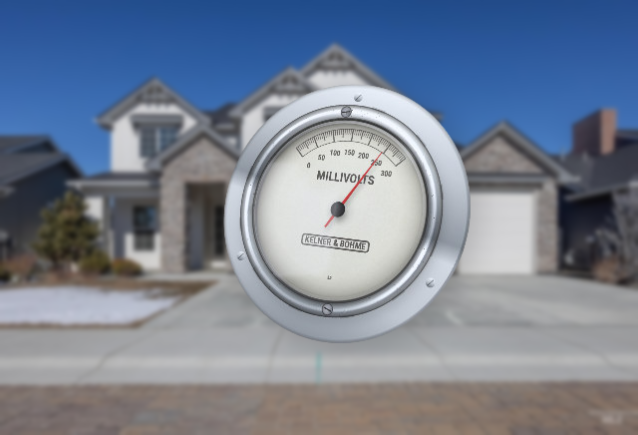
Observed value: 250 mV
